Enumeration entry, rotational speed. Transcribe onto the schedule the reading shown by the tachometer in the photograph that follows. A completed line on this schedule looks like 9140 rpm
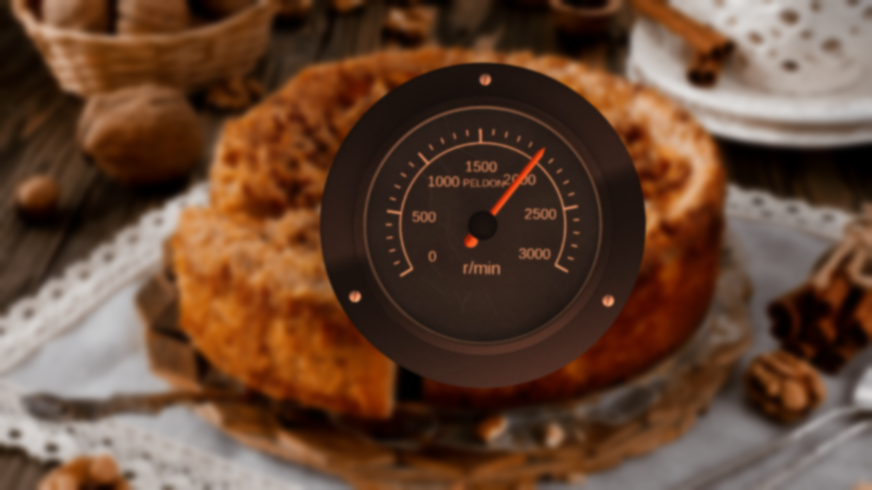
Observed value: 2000 rpm
